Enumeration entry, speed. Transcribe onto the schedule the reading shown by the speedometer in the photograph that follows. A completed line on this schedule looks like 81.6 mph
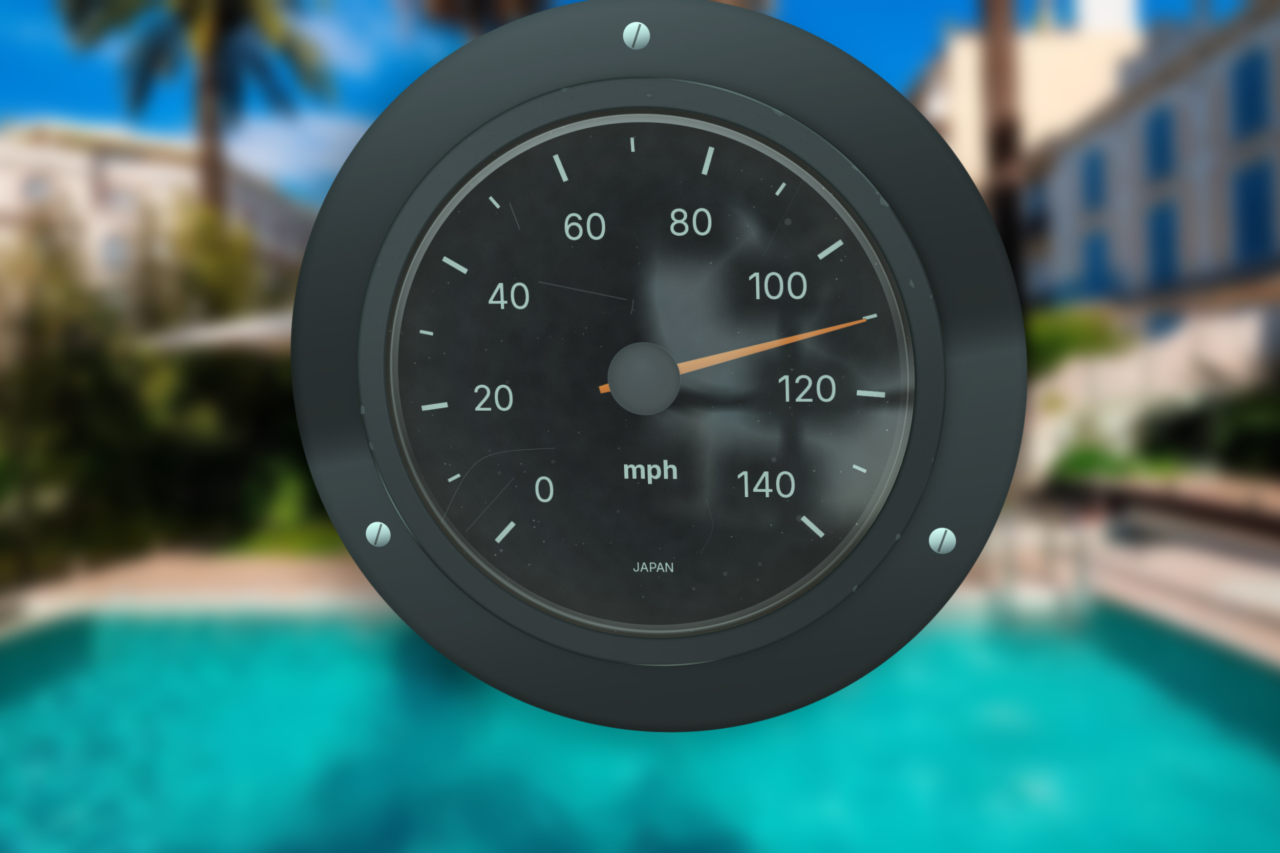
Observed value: 110 mph
